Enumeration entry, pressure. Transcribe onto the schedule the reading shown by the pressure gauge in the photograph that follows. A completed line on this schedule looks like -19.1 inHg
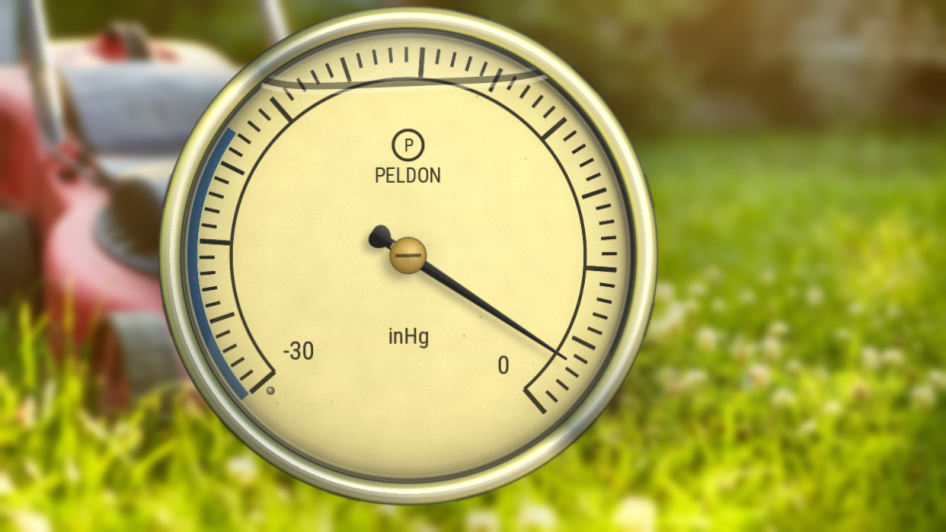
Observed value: -1.75 inHg
